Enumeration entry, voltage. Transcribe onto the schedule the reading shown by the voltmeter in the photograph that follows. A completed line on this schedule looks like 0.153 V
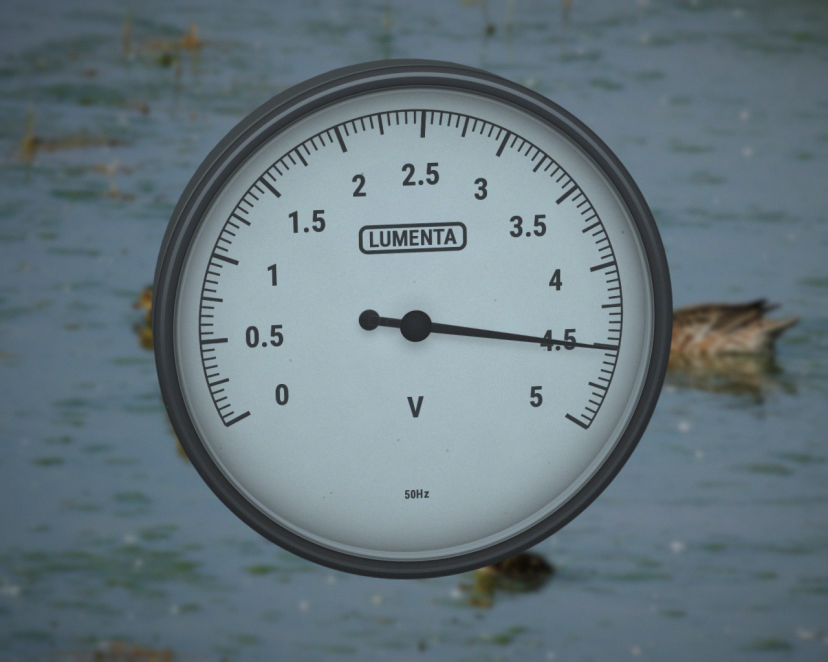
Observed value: 4.5 V
